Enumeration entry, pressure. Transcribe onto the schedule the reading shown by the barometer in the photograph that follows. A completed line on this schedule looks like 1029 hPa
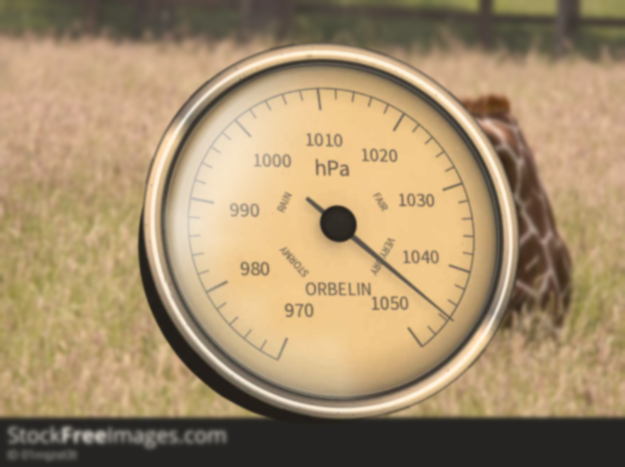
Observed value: 1046 hPa
